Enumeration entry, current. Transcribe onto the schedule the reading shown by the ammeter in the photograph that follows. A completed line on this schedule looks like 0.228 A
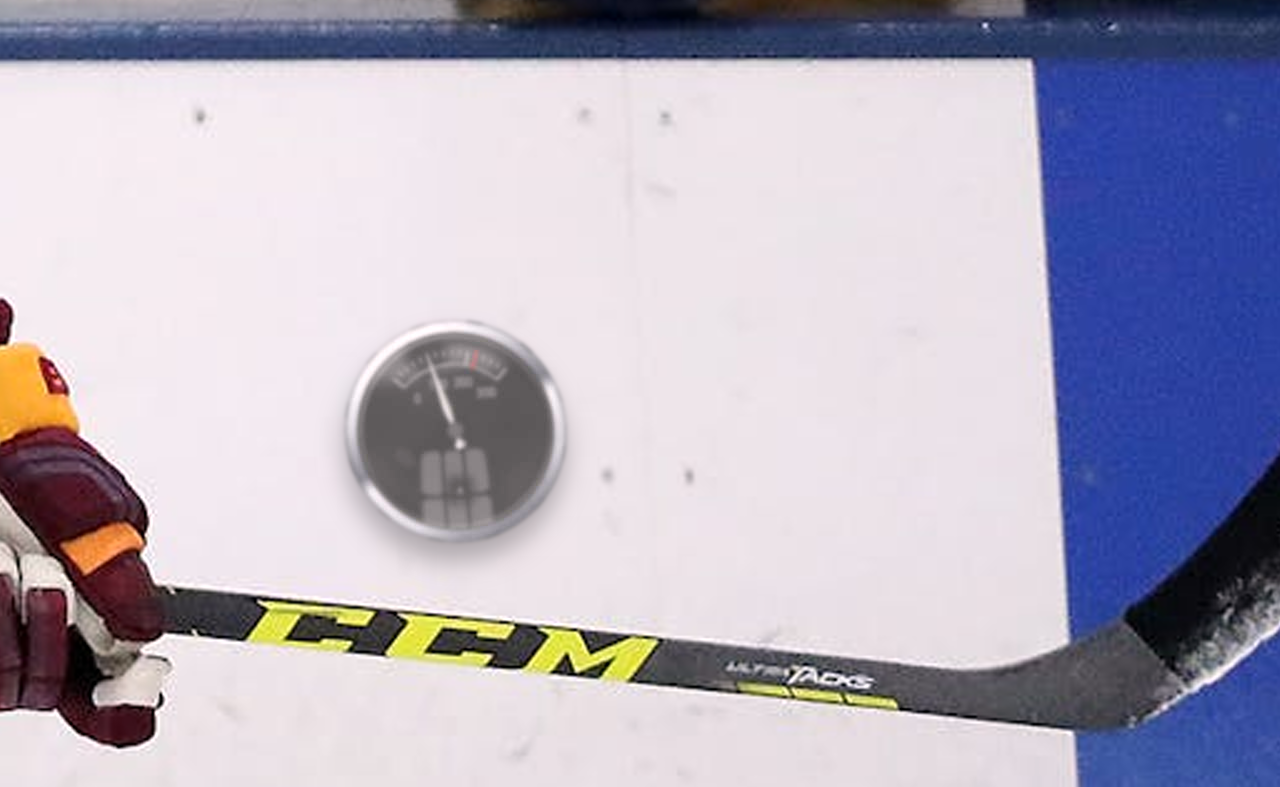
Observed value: 100 A
